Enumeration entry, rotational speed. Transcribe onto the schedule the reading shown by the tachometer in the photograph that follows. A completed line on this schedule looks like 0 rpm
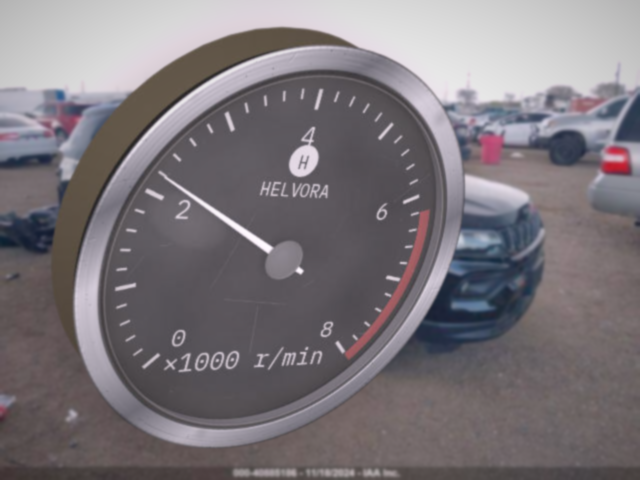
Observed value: 2200 rpm
